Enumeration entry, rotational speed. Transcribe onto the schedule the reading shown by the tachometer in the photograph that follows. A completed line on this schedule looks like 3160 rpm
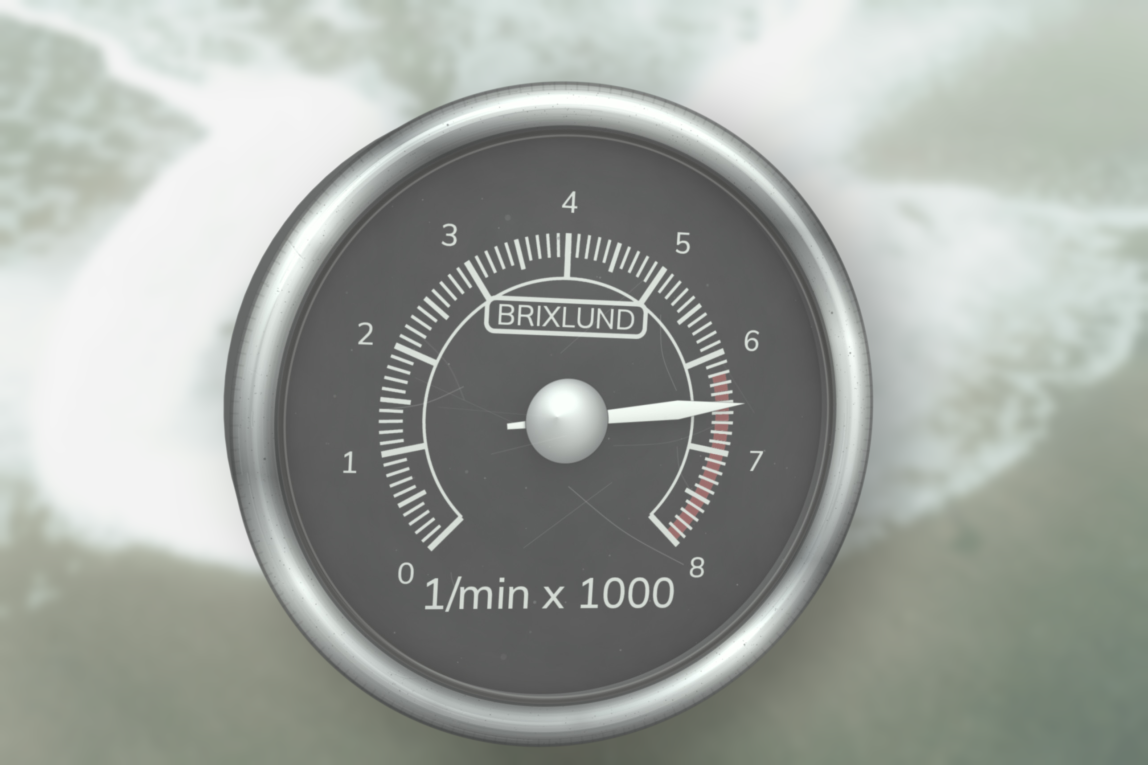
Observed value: 6500 rpm
